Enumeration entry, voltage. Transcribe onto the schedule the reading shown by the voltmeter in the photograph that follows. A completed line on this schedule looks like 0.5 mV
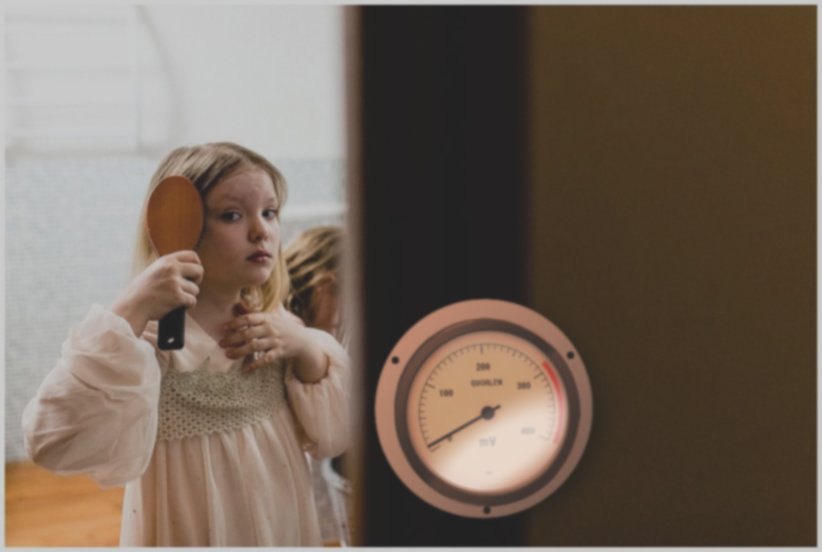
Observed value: 10 mV
